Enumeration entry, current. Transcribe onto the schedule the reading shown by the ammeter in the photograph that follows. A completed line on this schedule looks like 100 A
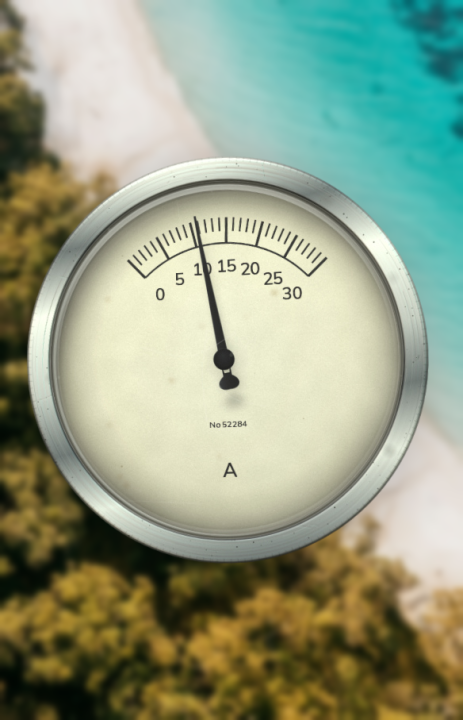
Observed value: 11 A
